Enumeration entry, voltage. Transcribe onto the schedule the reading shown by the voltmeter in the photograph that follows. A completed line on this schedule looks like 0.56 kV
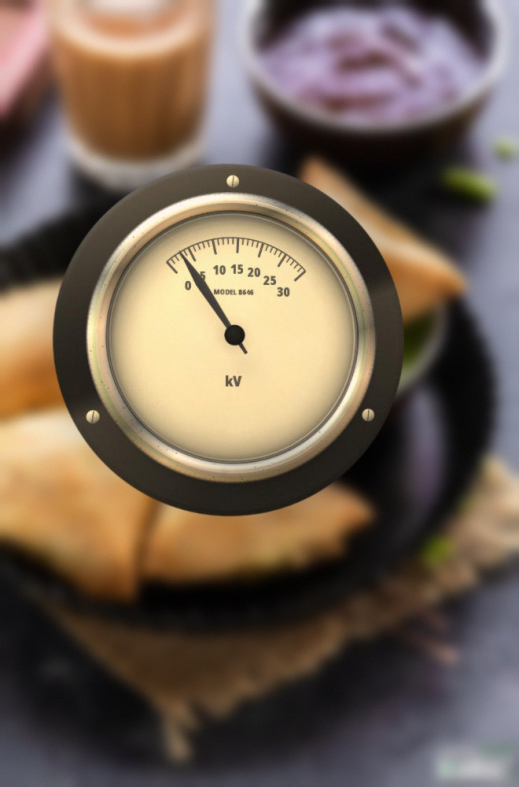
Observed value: 3 kV
